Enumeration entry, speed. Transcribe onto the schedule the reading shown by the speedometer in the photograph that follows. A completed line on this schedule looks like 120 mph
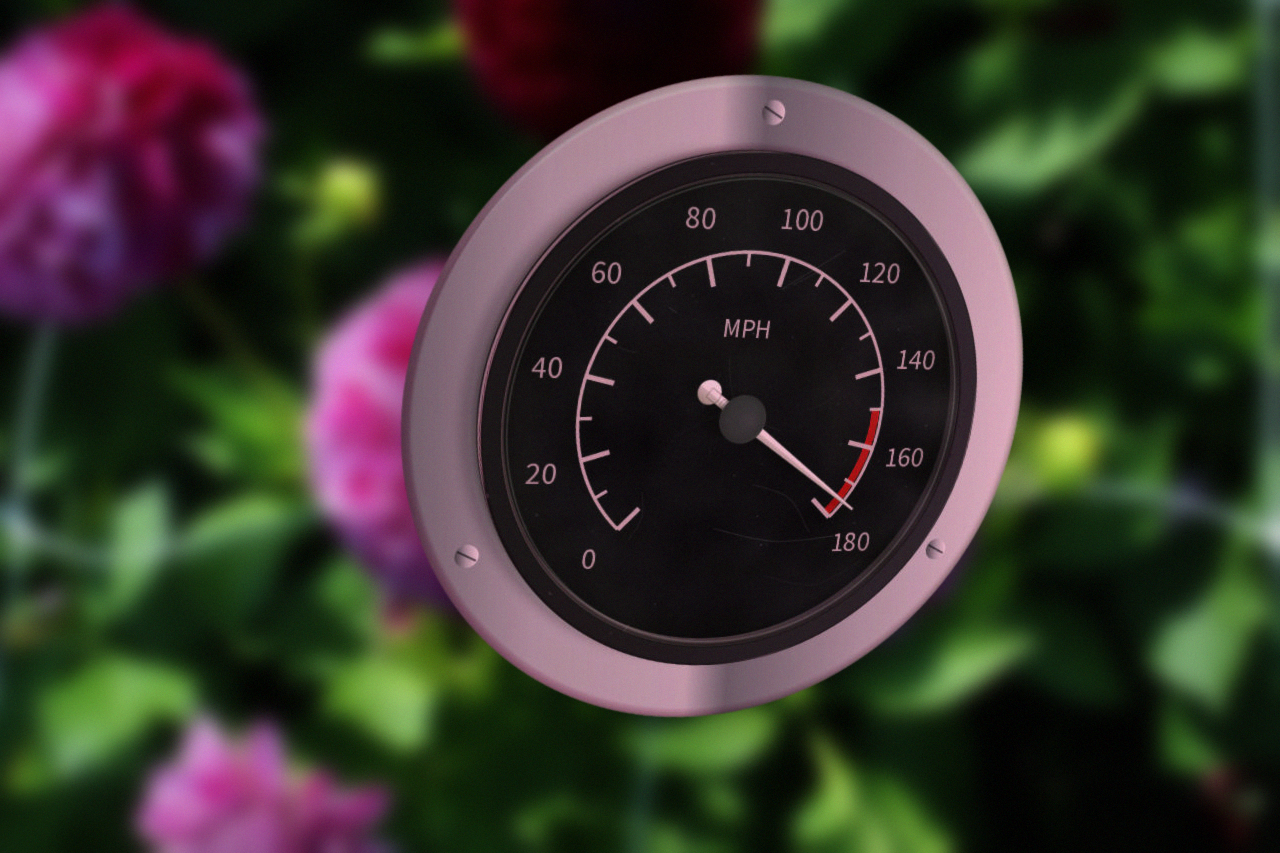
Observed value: 175 mph
